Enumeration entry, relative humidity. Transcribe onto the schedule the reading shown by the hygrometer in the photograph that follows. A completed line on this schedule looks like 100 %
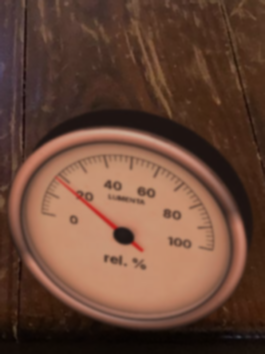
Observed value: 20 %
